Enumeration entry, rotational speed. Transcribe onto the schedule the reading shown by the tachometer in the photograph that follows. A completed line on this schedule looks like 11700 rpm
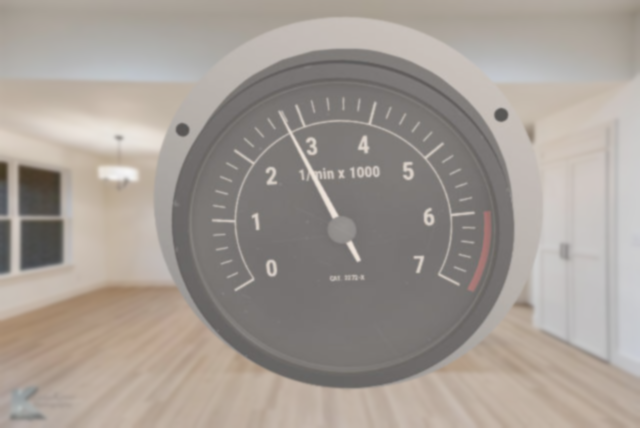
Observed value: 2800 rpm
